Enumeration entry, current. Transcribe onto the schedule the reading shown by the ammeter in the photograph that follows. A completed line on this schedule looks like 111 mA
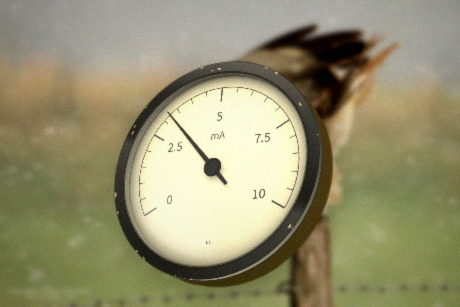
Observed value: 3.25 mA
